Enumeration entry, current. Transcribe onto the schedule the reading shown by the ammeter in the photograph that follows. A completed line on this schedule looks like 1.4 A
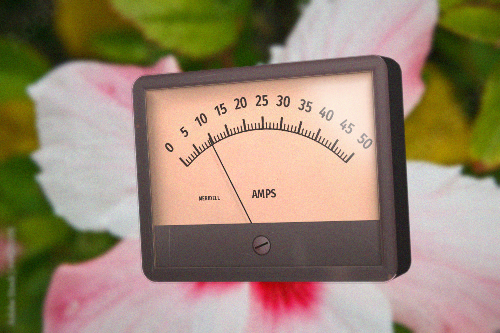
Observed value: 10 A
